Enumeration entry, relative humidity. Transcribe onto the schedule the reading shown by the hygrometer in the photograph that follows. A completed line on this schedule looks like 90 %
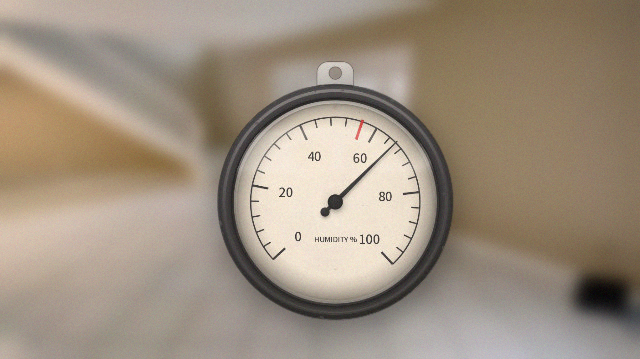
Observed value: 66 %
